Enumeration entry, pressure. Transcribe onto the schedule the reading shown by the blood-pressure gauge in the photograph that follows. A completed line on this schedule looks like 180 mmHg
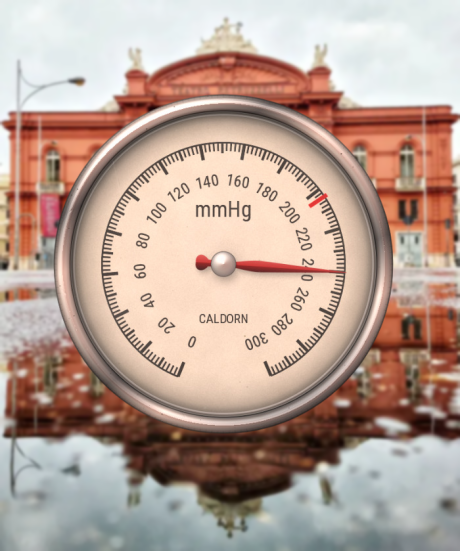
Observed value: 240 mmHg
